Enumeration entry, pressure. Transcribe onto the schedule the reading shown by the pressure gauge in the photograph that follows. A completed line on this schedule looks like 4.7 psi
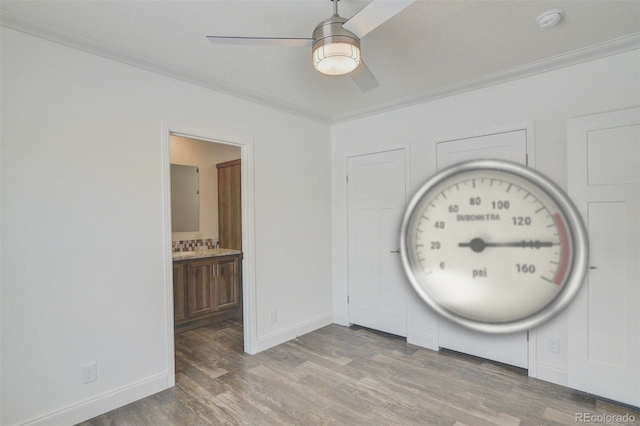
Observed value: 140 psi
